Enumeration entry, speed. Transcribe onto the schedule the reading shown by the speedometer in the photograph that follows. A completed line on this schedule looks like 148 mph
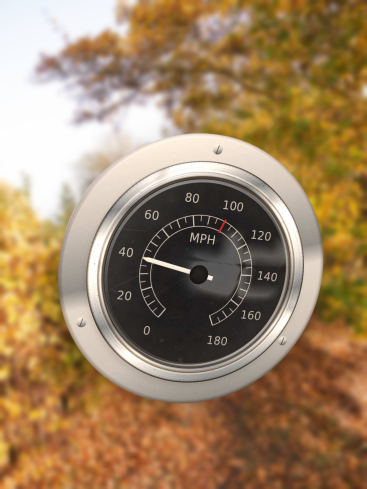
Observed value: 40 mph
